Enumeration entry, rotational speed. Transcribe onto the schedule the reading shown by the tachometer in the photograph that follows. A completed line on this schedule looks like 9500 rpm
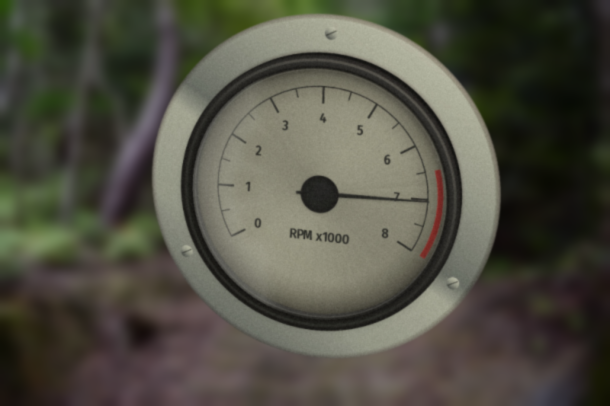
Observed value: 7000 rpm
